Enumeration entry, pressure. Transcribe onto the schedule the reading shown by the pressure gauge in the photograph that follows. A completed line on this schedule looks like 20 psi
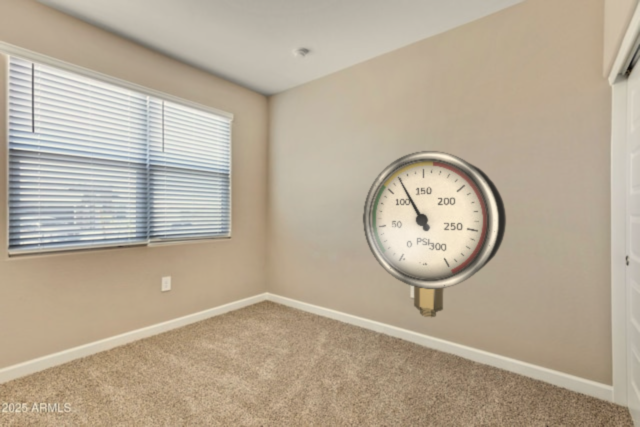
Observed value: 120 psi
